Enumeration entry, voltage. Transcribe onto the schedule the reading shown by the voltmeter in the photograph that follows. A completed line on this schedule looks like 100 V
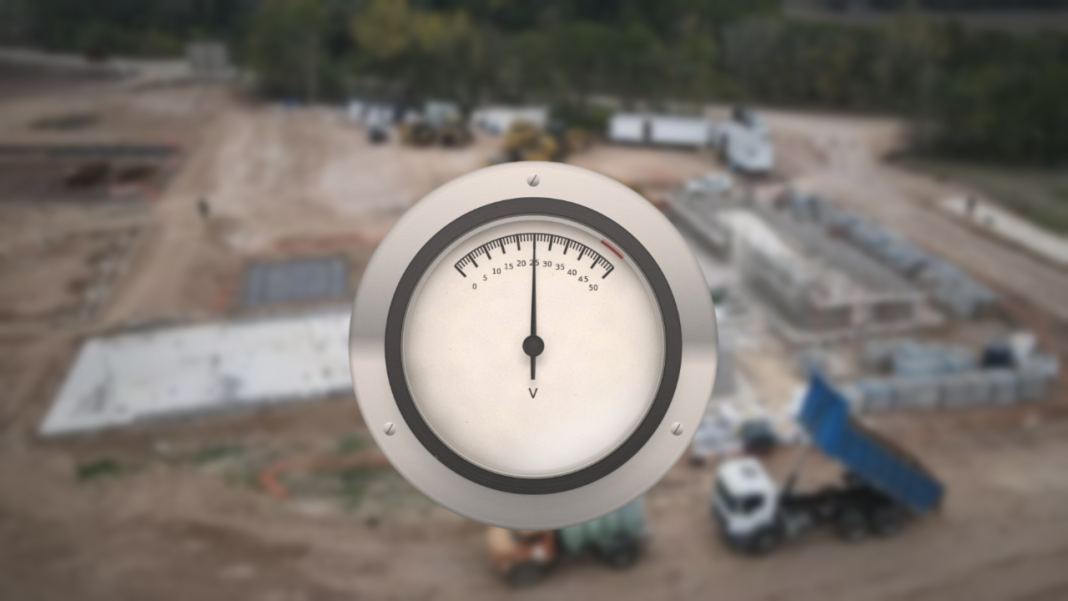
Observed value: 25 V
